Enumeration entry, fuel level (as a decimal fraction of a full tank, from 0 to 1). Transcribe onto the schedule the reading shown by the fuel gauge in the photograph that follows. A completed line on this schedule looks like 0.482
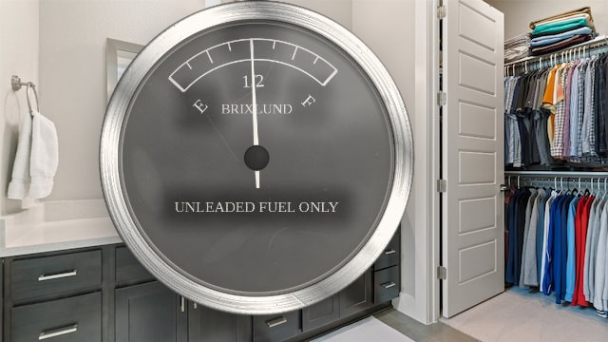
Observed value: 0.5
